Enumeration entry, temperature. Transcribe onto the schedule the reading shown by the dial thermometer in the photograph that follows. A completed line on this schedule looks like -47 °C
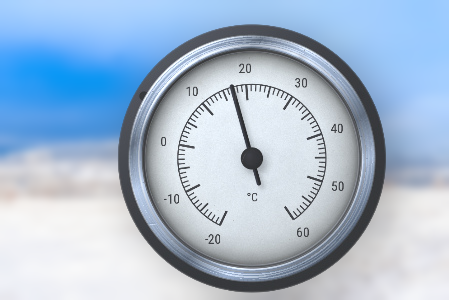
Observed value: 17 °C
